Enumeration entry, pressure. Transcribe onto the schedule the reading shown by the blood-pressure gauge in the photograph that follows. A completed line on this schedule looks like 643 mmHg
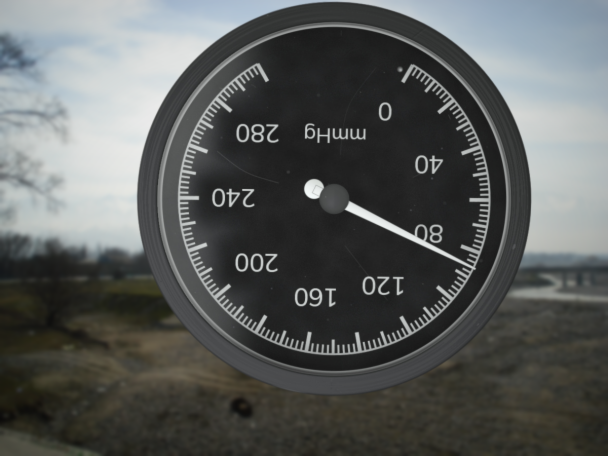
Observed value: 86 mmHg
